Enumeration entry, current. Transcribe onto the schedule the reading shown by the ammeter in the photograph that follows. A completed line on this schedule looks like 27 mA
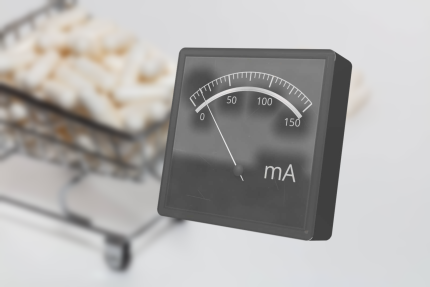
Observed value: 15 mA
